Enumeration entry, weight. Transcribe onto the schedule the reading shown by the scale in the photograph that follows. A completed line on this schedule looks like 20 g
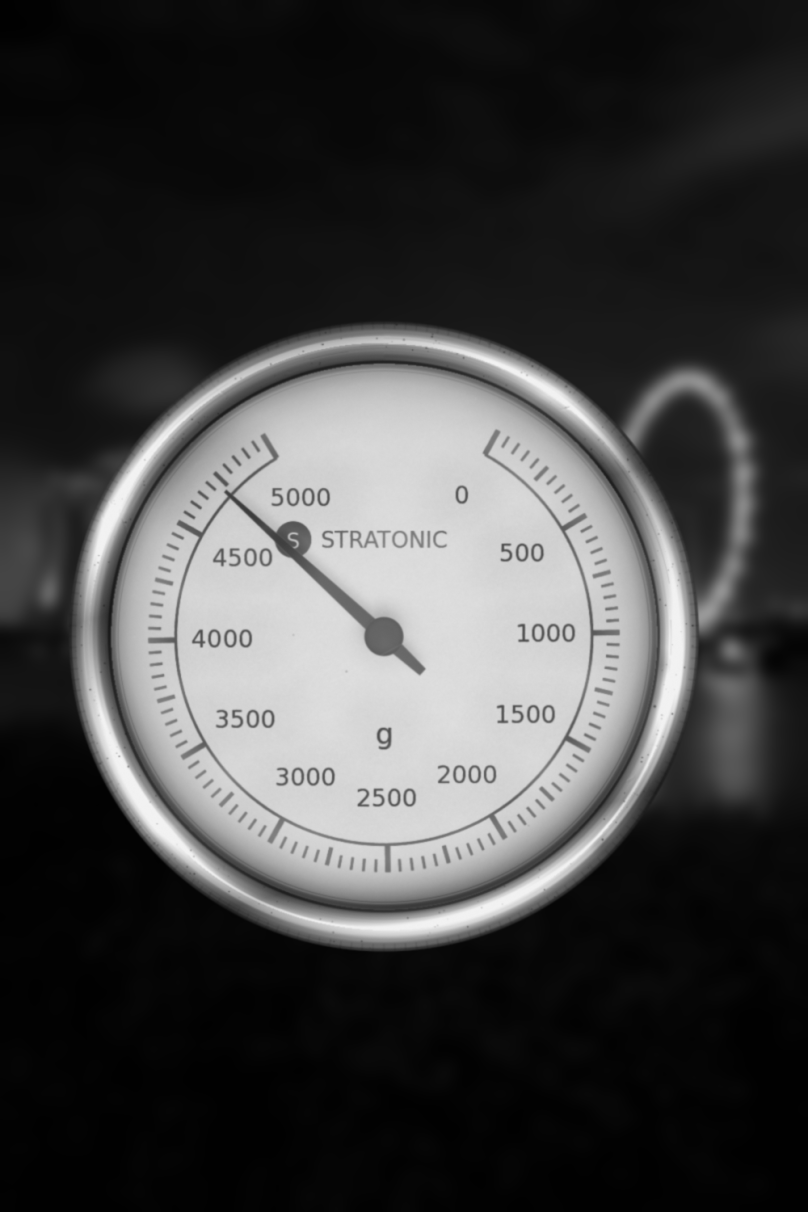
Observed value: 4725 g
